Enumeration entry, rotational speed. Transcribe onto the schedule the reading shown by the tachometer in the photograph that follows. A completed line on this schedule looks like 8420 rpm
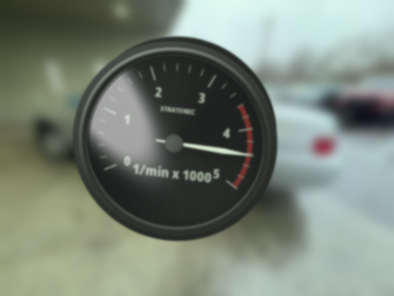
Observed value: 4400 rpm
